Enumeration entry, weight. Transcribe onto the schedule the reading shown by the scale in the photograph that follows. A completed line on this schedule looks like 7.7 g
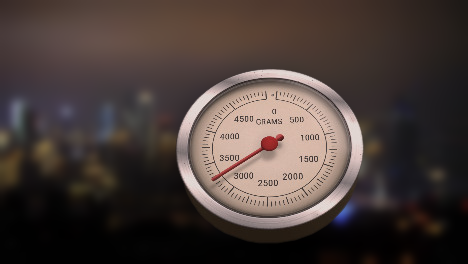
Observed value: 3250 g
